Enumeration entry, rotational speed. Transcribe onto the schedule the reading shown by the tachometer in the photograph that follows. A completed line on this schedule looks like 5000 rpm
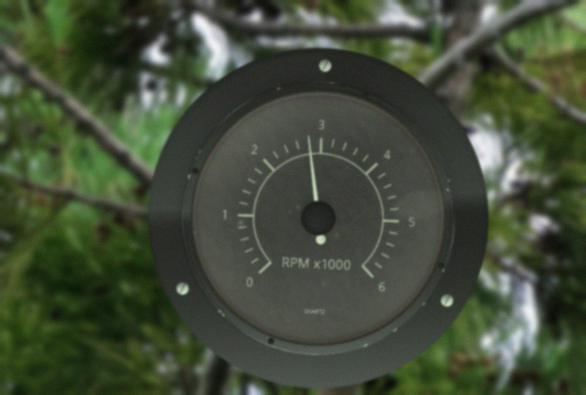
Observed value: 2800 rpm
